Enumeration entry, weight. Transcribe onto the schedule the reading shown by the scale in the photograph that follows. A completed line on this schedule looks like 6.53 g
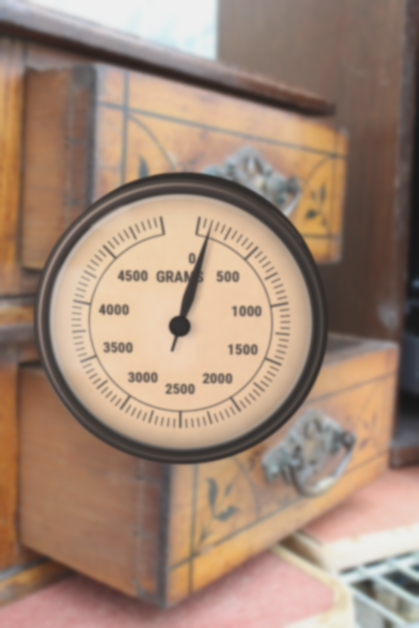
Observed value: 100 g
